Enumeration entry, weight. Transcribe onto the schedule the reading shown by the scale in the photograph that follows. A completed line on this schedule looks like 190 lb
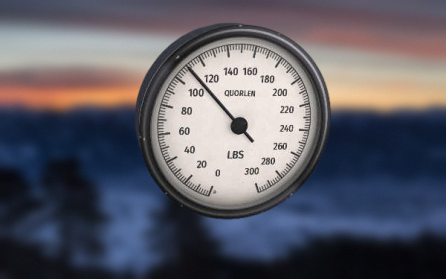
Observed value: 110 lb
